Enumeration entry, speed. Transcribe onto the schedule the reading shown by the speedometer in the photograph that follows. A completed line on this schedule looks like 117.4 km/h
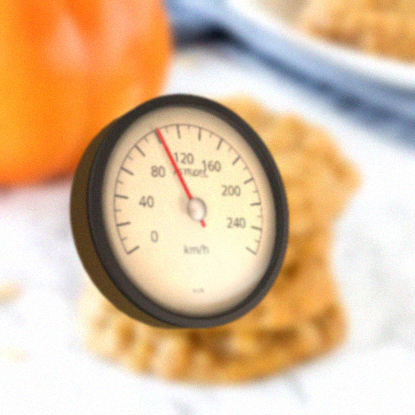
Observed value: 100 km/h
